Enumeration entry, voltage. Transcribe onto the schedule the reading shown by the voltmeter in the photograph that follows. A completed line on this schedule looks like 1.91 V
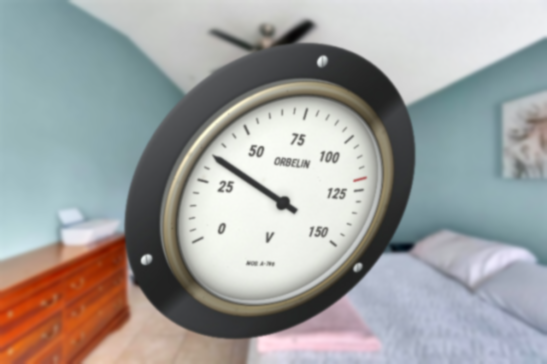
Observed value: 35 V
